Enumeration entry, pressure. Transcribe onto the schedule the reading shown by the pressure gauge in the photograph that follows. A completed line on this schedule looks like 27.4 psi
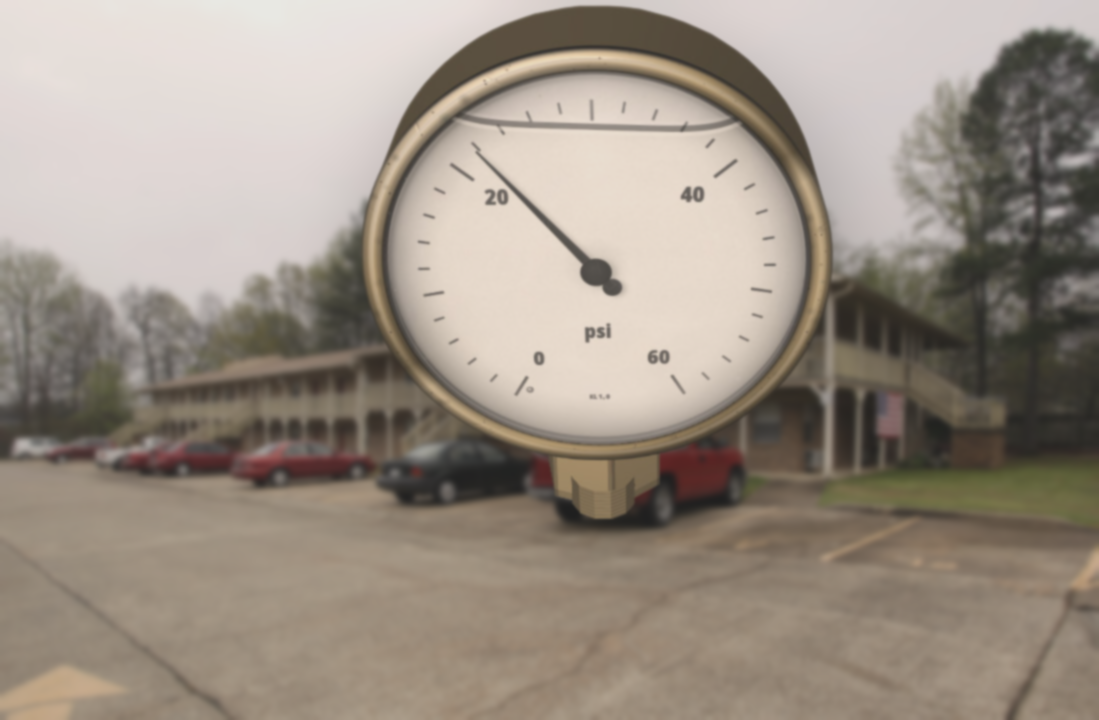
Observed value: 22 psi
